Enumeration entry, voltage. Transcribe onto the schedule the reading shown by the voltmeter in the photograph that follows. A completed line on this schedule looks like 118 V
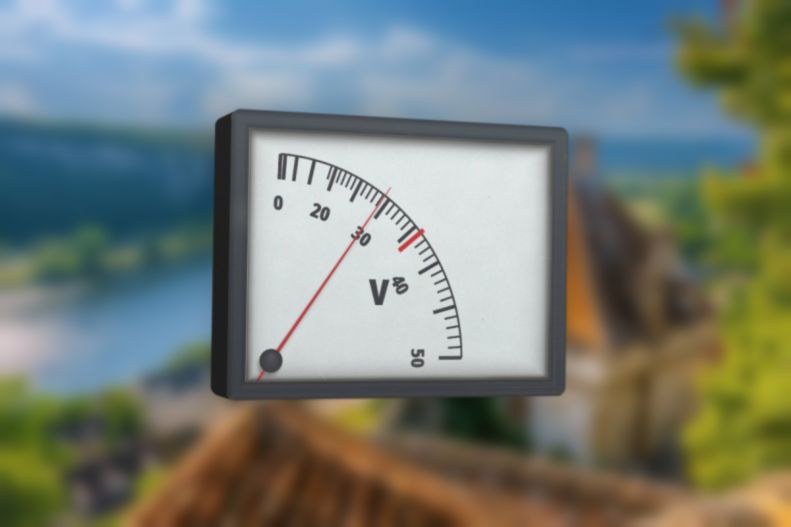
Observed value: 29 V
